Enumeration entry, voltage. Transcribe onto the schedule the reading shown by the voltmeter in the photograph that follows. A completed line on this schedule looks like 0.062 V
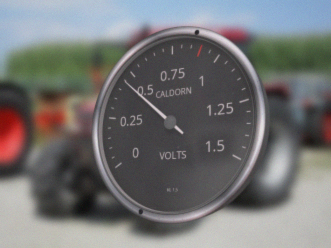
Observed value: 0.45 V
